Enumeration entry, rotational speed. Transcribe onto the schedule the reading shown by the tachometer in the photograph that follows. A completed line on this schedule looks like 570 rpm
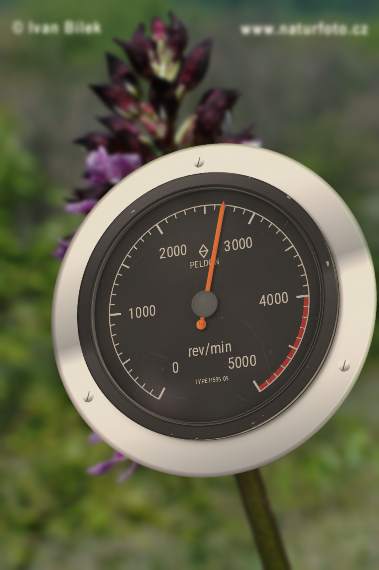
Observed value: 2700 rpm
